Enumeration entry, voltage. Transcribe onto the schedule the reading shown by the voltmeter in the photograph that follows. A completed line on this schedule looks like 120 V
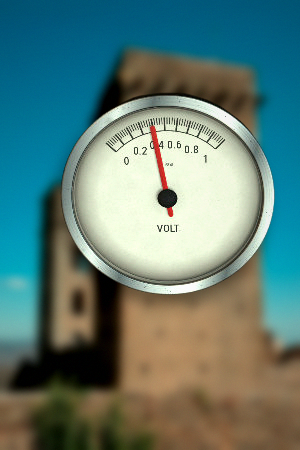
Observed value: 0.4 V
